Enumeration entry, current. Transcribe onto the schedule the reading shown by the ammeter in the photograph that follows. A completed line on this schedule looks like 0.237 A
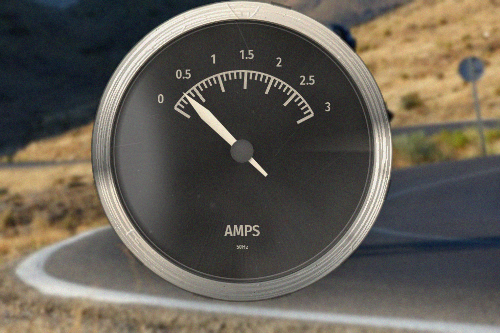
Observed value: 0.3 A
